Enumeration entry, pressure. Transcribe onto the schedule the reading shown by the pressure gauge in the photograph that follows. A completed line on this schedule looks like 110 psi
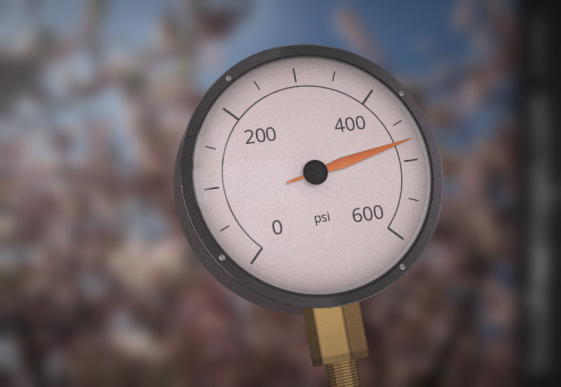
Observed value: 475 psi
